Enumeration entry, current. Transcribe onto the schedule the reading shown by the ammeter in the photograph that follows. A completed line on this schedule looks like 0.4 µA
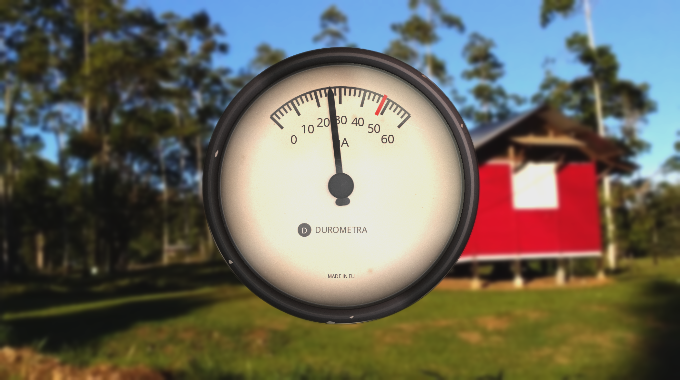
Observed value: 26 µA
